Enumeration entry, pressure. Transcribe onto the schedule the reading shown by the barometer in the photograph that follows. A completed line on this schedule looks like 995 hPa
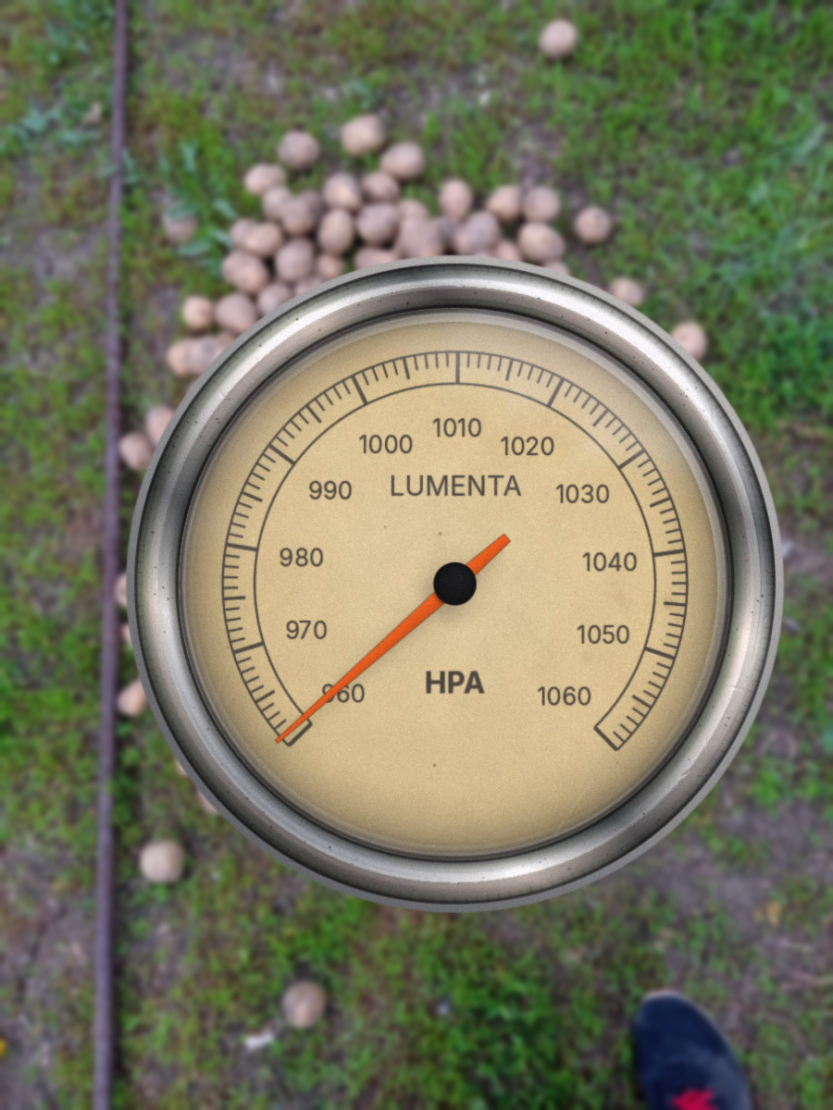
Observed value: 961 hPa
